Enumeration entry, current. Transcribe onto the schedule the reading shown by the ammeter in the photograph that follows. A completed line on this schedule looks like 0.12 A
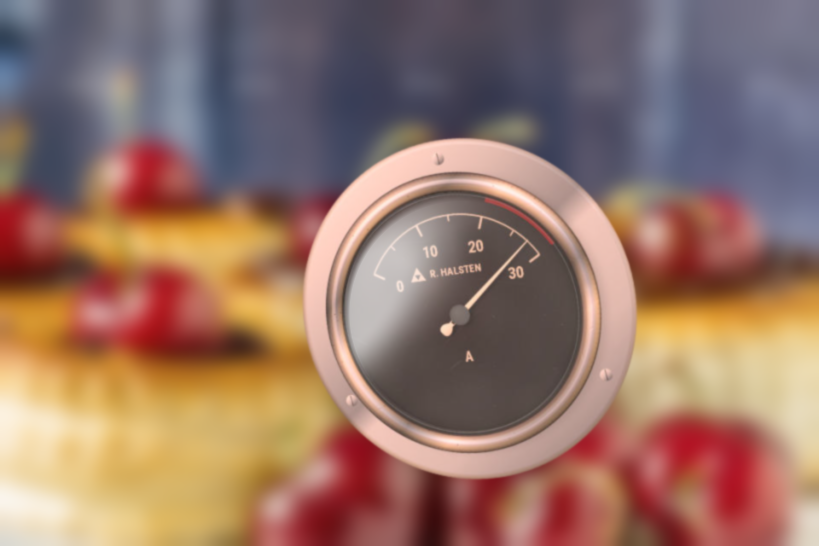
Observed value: 27.5 A
